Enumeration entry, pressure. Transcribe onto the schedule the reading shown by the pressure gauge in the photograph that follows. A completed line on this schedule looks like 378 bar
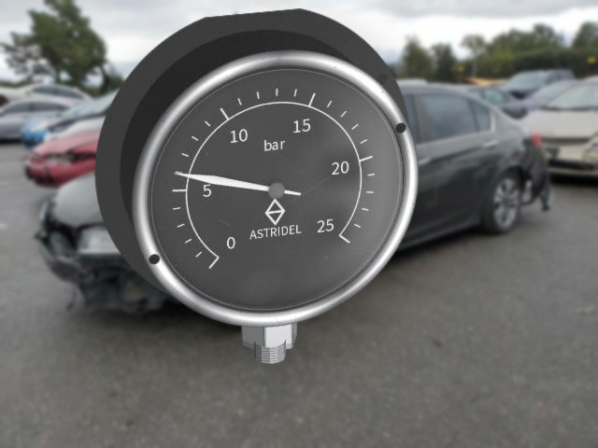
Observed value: 6 bar
